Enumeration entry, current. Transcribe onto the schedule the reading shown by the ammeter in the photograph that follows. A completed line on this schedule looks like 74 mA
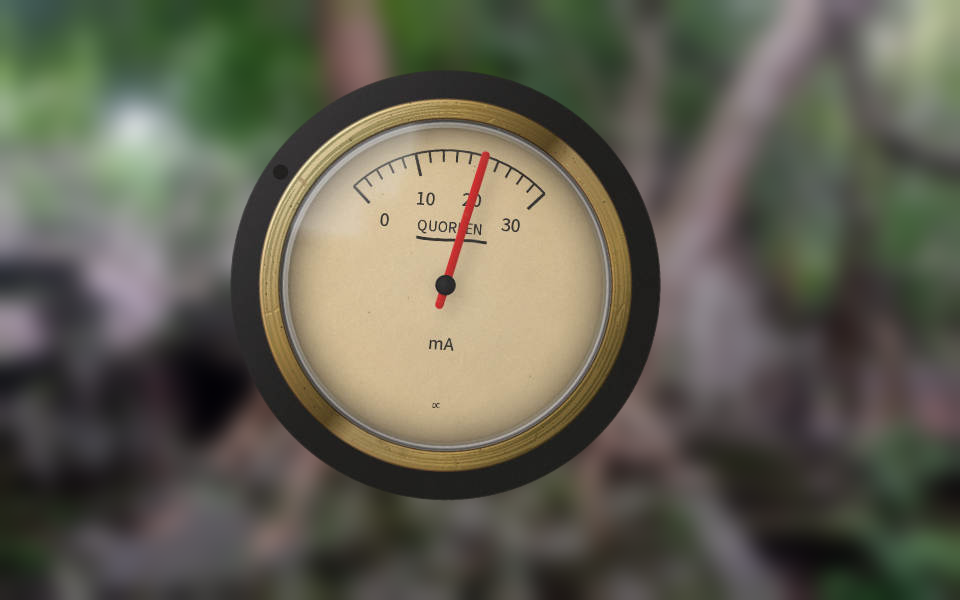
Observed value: 20 mA
